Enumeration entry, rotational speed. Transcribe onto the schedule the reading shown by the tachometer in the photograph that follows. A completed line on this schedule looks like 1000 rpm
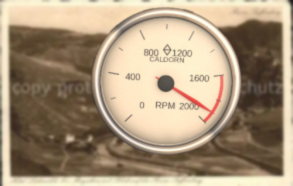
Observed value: 1900 rpm
